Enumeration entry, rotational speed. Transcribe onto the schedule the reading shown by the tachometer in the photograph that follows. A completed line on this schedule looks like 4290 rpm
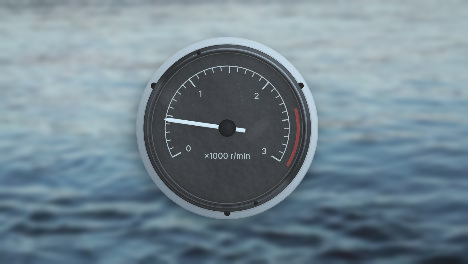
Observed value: 450 rpm
